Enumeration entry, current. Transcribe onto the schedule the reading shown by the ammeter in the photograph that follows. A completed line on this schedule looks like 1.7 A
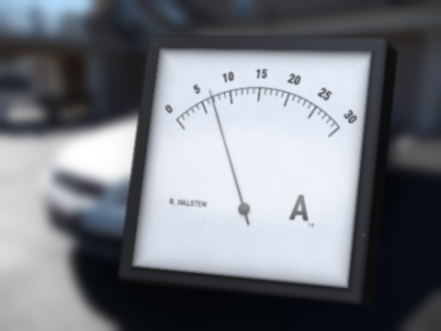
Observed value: 7 A
